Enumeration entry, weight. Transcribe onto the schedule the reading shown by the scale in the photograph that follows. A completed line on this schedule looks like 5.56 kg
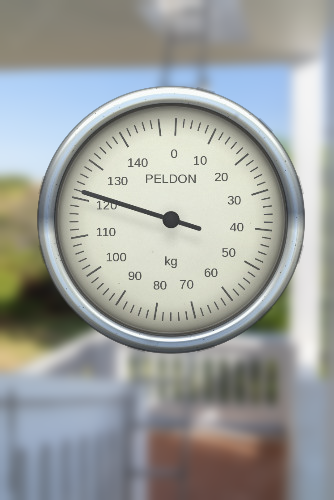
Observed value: 122 kg
